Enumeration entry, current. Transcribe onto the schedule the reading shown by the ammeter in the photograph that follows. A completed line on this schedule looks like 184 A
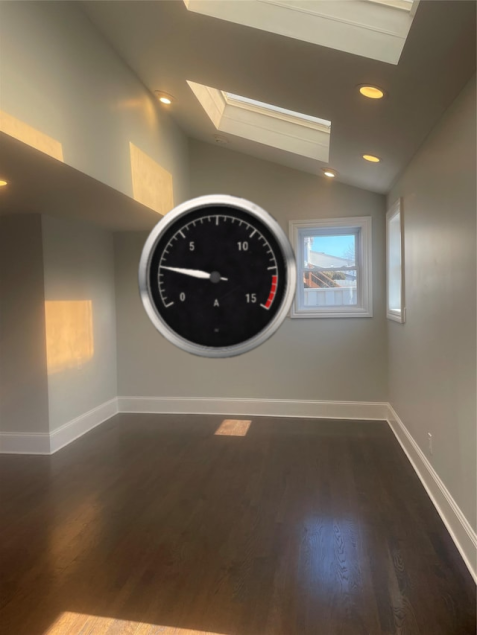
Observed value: 2.5 A
